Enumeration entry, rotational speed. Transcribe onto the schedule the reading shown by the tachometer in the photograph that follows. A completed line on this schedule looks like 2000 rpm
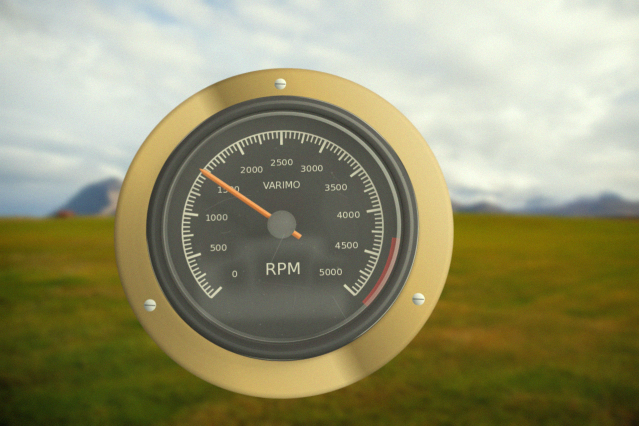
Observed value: 1500 rpm
